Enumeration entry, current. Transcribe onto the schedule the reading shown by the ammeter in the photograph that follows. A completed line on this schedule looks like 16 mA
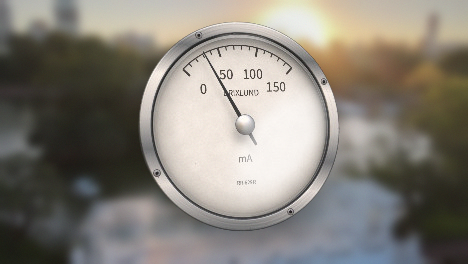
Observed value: 30 mA
